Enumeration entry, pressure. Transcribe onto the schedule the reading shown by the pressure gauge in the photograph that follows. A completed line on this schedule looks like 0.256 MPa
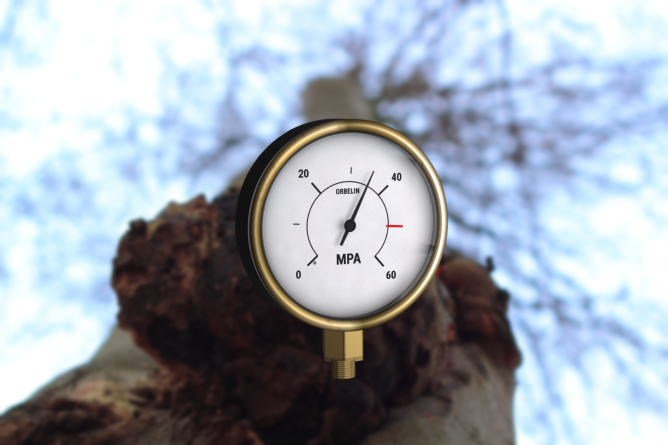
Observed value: 35 MPa
